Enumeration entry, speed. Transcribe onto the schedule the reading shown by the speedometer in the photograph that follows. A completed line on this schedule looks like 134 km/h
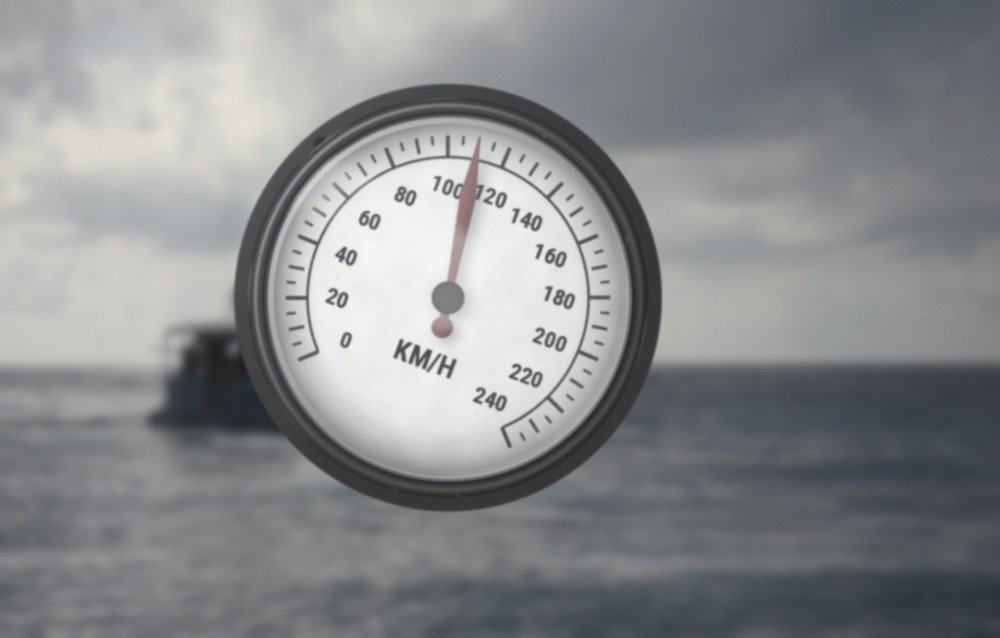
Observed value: 110 km/h
